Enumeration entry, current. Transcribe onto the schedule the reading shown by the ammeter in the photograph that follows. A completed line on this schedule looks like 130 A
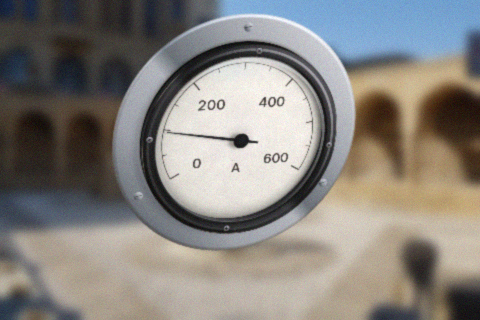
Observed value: 100 A
